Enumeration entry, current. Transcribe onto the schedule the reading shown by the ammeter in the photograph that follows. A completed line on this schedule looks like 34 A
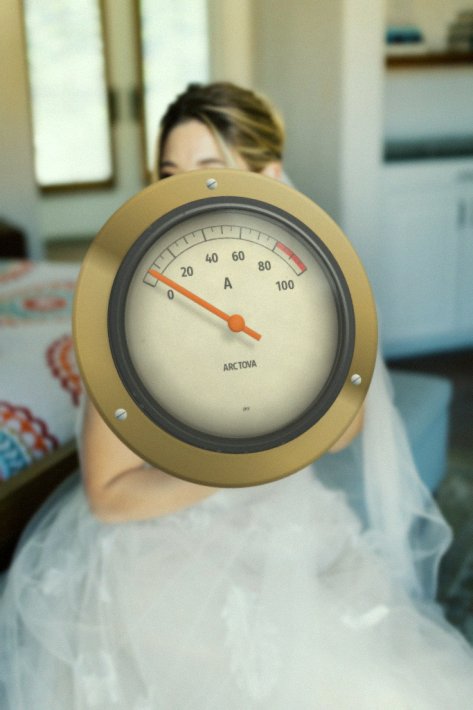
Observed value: 5 A
